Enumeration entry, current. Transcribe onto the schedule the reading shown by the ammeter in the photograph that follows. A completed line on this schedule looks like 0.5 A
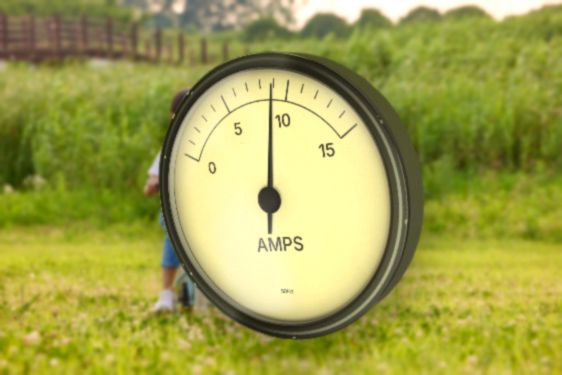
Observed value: 9 A
